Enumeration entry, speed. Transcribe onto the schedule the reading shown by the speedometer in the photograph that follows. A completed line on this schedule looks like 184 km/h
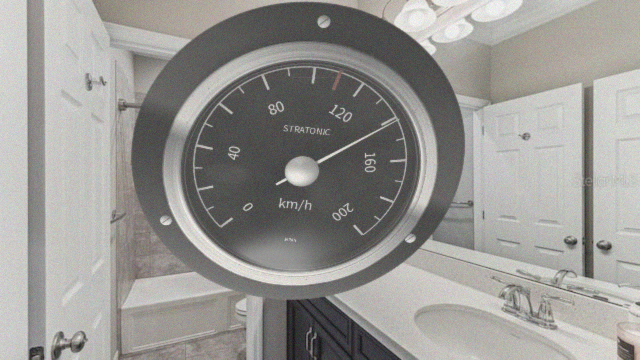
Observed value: 140 km/h
